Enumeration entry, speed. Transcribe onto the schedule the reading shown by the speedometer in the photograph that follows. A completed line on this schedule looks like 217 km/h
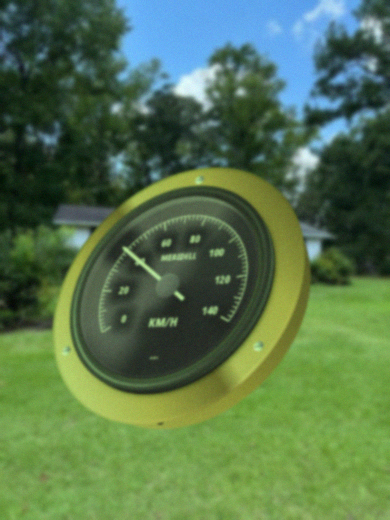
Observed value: 40 km/h
